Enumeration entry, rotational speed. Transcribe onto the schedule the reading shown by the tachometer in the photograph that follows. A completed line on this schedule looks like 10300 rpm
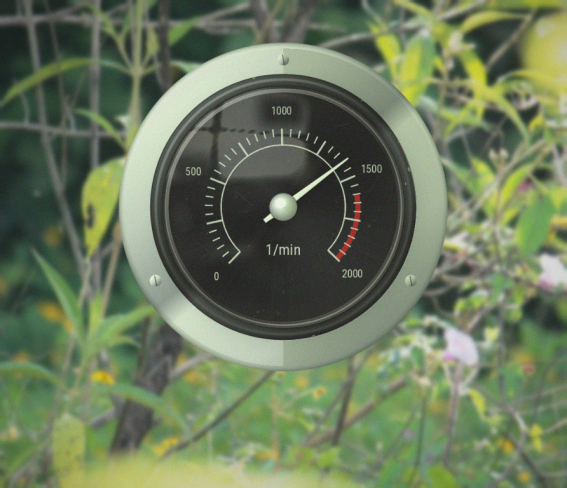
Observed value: 1400 rpm
